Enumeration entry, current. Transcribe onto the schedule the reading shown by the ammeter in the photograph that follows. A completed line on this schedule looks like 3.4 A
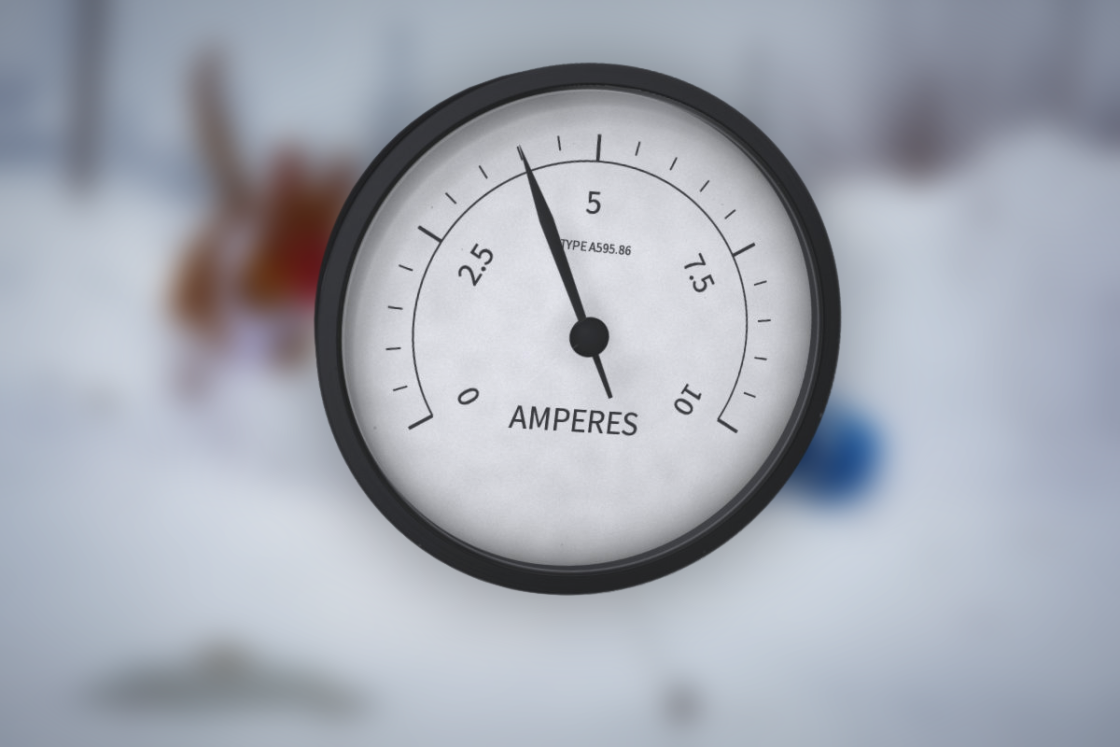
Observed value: 4 A
